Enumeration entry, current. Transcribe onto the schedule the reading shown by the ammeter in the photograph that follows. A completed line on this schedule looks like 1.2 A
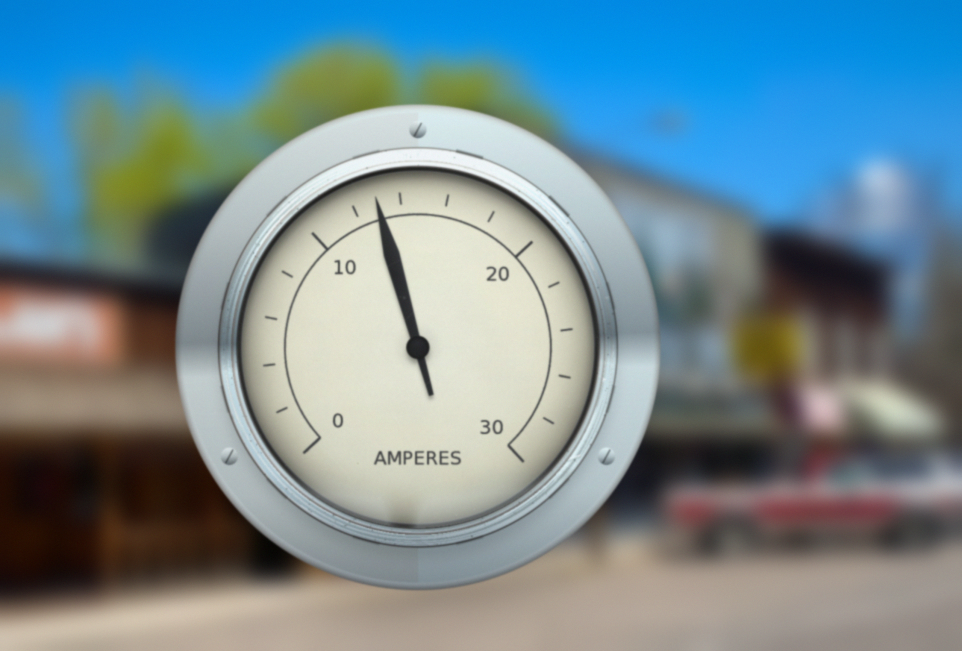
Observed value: 13 A
